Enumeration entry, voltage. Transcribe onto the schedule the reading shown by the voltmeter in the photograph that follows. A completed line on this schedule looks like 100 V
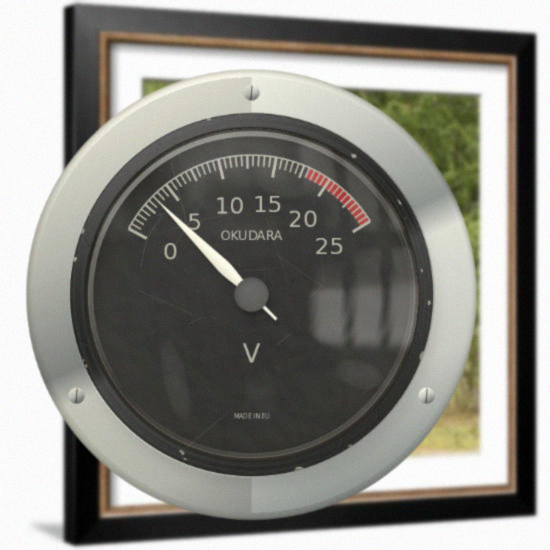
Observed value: 3.5 V
